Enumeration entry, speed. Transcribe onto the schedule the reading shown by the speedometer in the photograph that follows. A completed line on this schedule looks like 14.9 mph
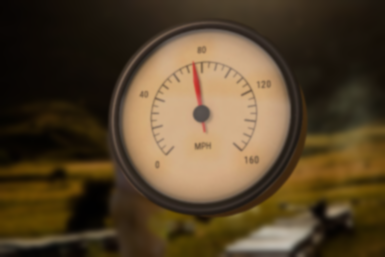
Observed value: 75 mph
